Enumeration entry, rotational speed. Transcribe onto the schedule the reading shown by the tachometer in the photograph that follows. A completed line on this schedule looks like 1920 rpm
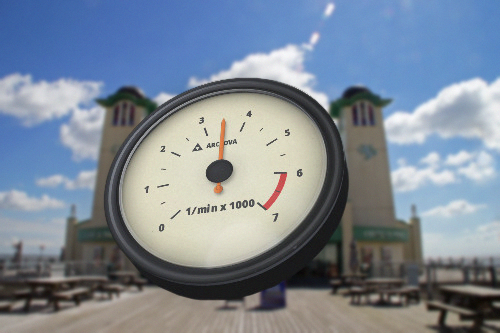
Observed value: 3500 rpm
